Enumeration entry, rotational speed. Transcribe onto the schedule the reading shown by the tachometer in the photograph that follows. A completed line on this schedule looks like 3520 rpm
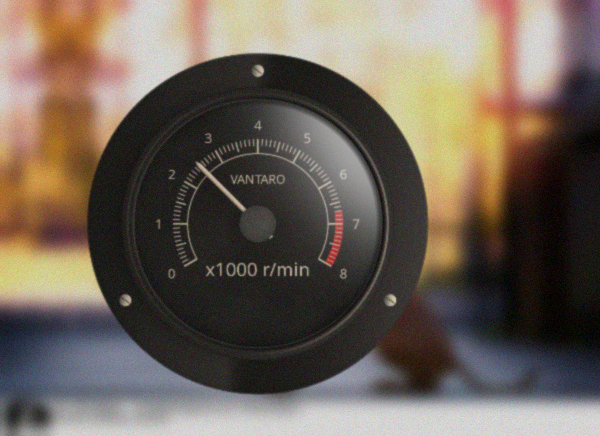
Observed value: 2500 rpm
